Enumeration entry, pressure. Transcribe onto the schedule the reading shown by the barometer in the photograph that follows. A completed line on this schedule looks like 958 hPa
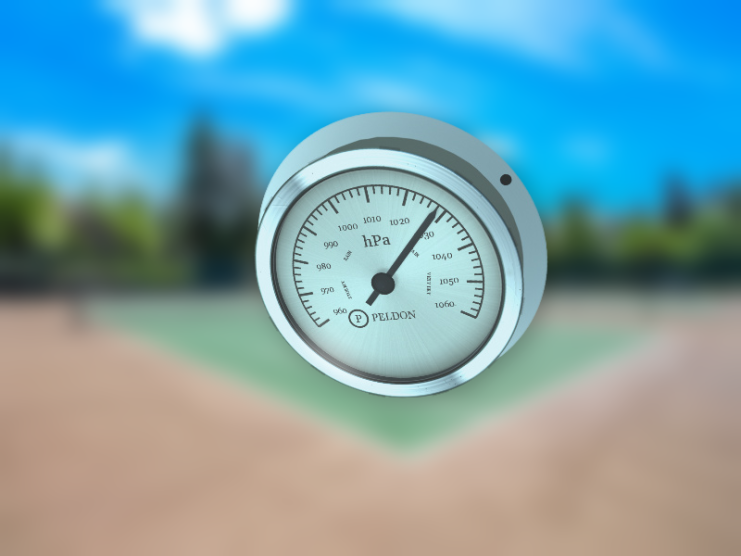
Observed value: 1028 hPa
